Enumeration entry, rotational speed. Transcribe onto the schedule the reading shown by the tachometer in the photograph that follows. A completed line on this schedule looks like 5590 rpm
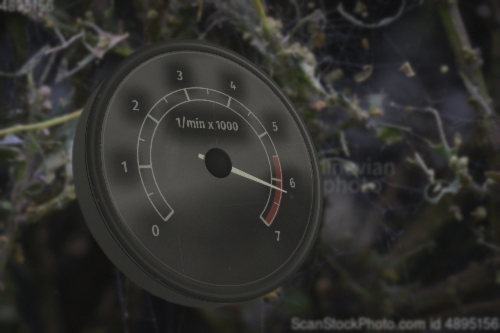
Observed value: 6250 rpm
